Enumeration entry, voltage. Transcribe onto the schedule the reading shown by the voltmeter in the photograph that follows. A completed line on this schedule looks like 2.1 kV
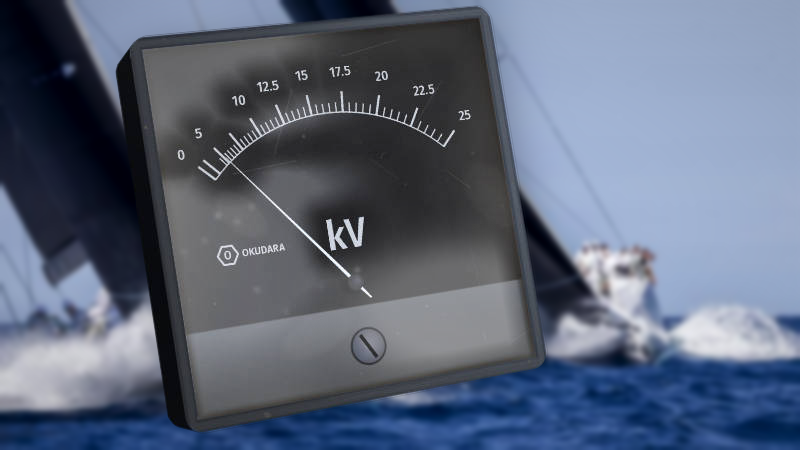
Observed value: 5 kV
